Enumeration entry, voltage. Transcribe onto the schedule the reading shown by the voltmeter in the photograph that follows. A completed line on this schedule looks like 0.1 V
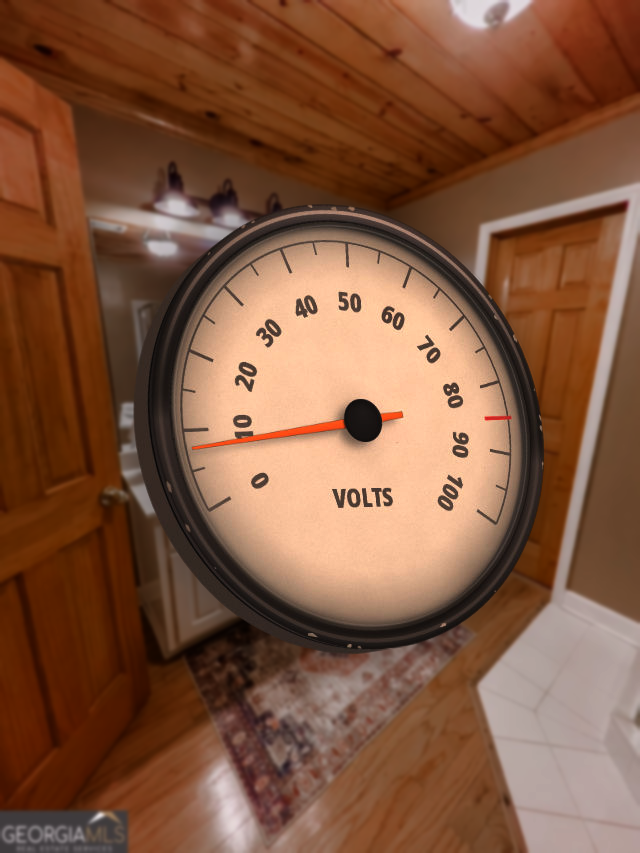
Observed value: 7.5 V
